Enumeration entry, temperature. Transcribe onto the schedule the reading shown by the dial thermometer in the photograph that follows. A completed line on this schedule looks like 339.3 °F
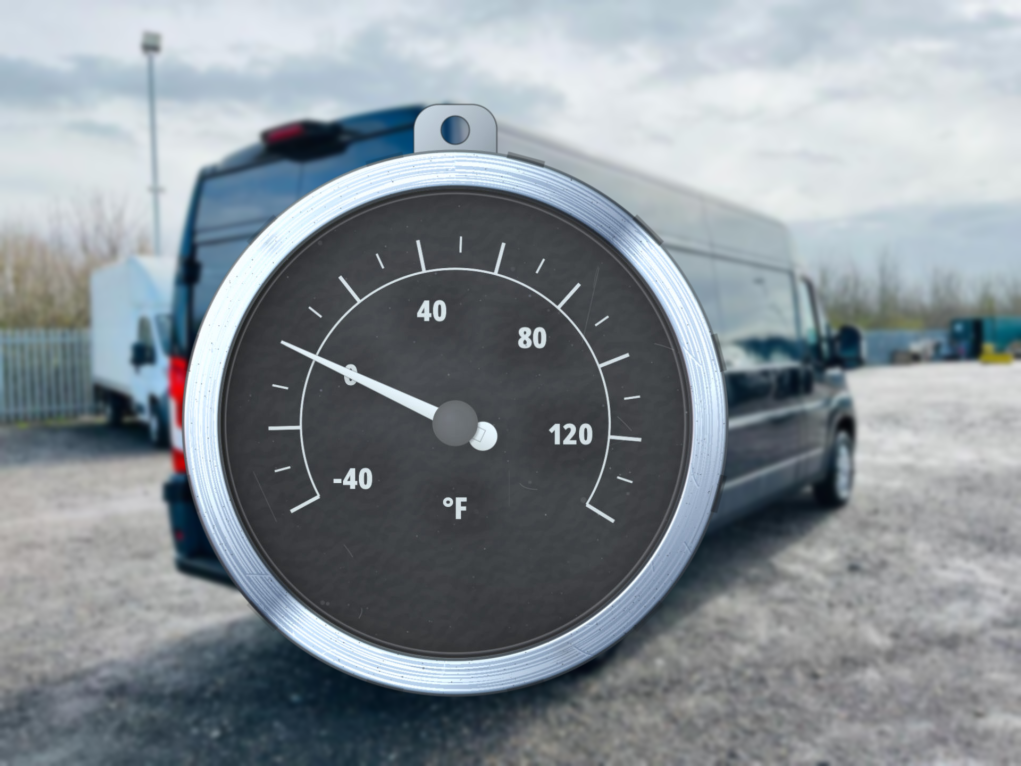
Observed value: 0 °F
